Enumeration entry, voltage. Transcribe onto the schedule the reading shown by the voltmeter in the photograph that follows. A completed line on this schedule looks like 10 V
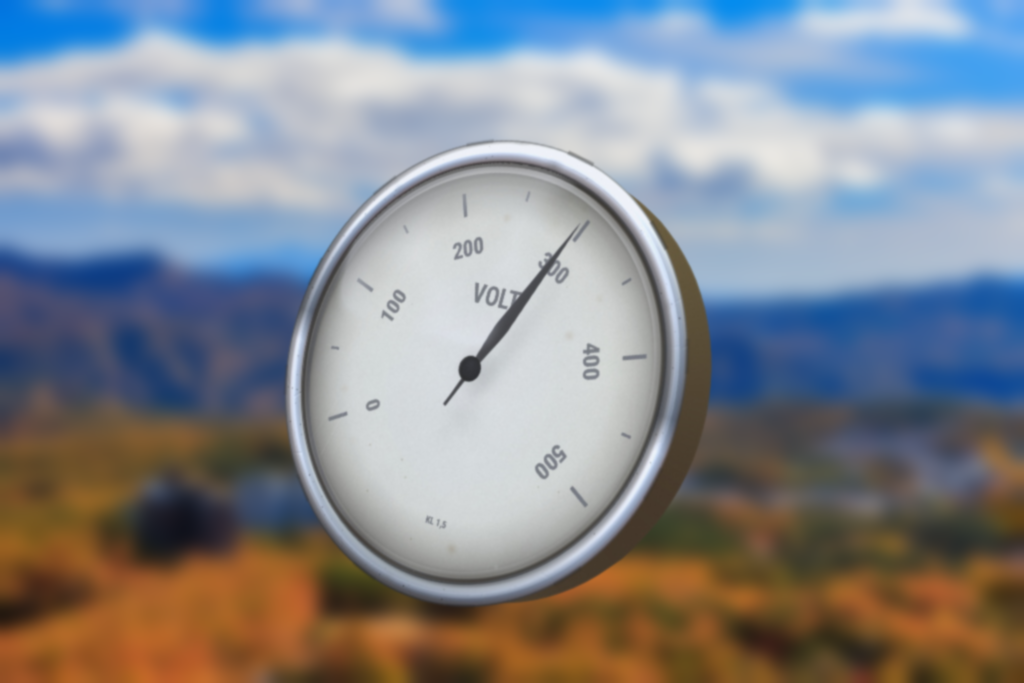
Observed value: 300 V
